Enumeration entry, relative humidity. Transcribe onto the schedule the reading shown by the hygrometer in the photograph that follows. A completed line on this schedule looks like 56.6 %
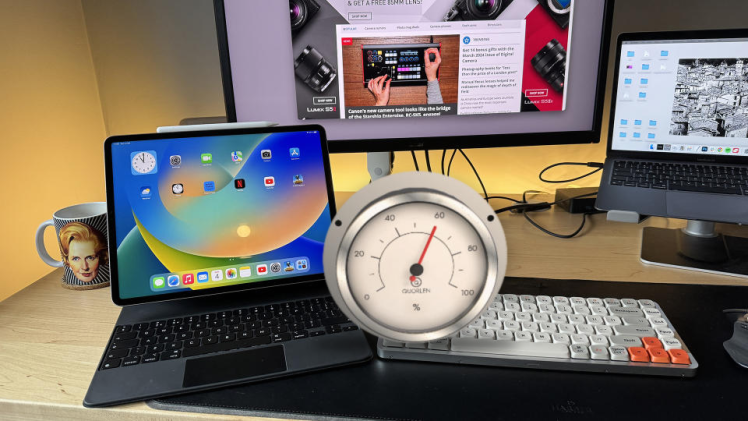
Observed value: 60 %
